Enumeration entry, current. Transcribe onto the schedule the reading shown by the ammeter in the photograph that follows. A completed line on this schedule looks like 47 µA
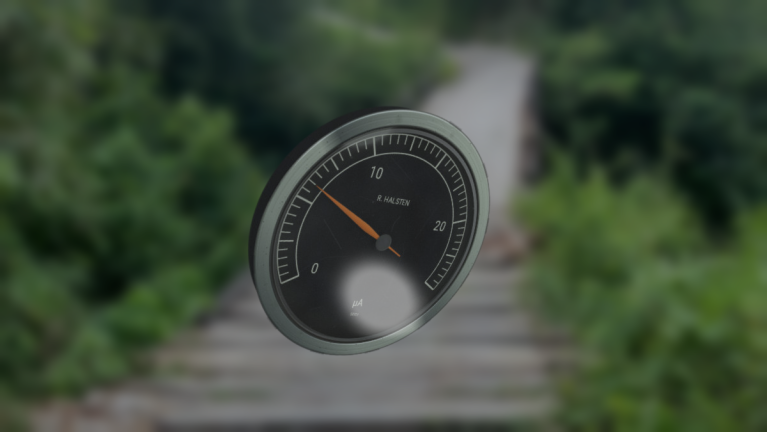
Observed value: 6 µA
